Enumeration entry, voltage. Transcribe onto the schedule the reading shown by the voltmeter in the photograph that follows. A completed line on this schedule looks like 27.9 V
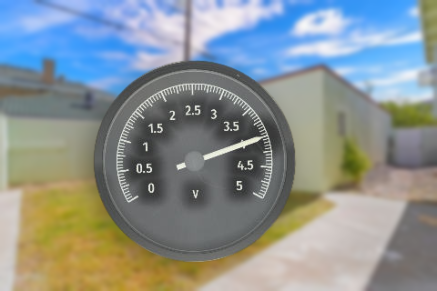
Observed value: 4 V
